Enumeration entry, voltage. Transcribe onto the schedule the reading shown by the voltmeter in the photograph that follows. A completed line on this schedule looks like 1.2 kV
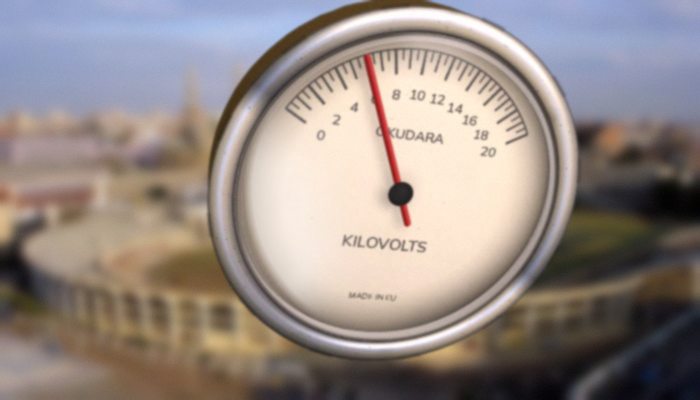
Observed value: 6 kV
